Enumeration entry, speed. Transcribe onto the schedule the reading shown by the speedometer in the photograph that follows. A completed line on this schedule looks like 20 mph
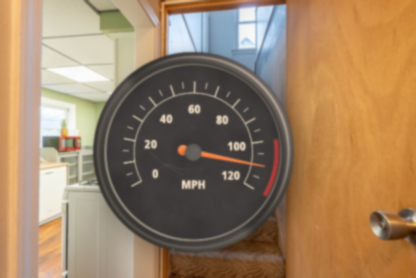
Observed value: 110 mph
